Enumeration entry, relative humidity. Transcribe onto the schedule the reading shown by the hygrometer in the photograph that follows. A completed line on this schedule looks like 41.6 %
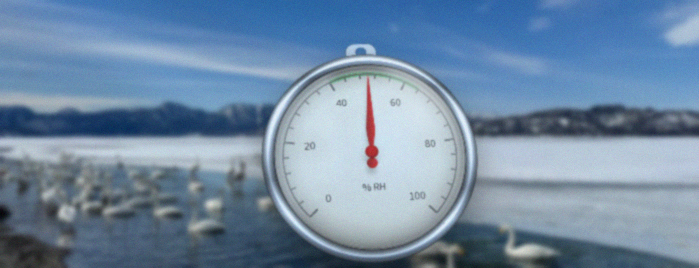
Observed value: 50 %
